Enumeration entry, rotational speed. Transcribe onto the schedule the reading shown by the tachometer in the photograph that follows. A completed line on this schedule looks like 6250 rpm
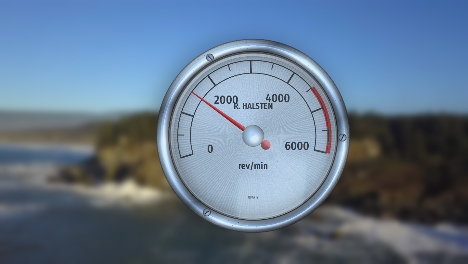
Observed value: 1500 rpm
